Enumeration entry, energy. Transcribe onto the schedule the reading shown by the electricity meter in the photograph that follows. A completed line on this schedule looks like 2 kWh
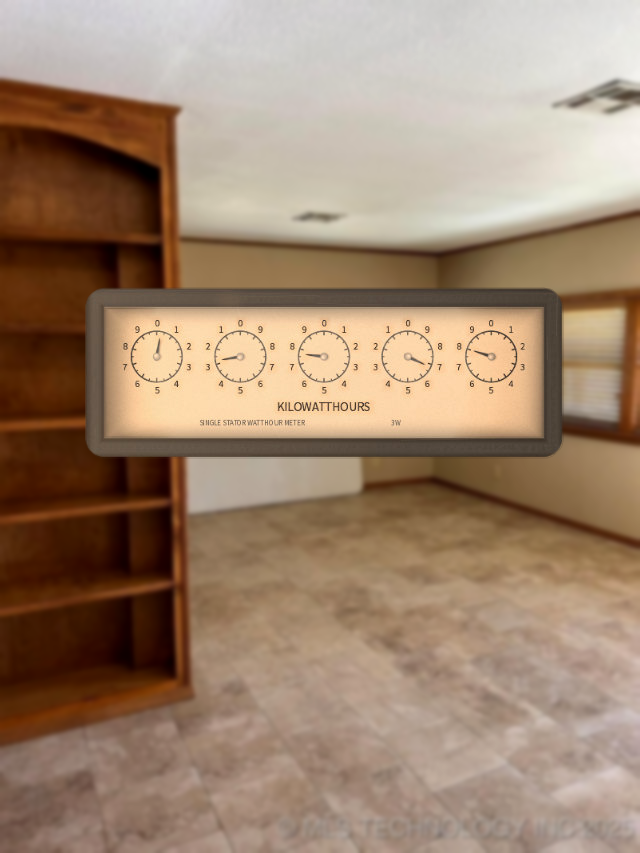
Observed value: 2768 kWh
